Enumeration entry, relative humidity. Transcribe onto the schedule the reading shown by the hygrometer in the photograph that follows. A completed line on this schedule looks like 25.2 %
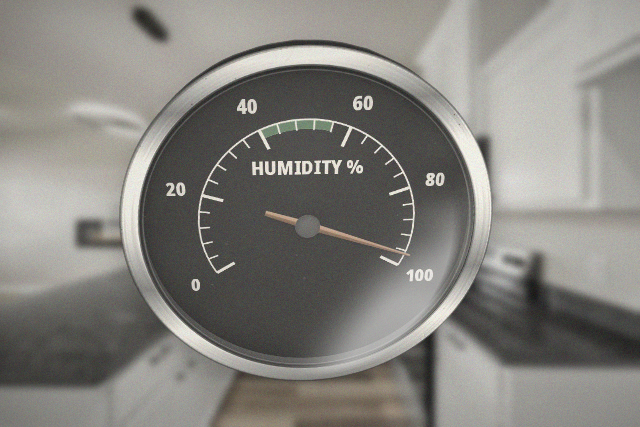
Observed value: 96 %
